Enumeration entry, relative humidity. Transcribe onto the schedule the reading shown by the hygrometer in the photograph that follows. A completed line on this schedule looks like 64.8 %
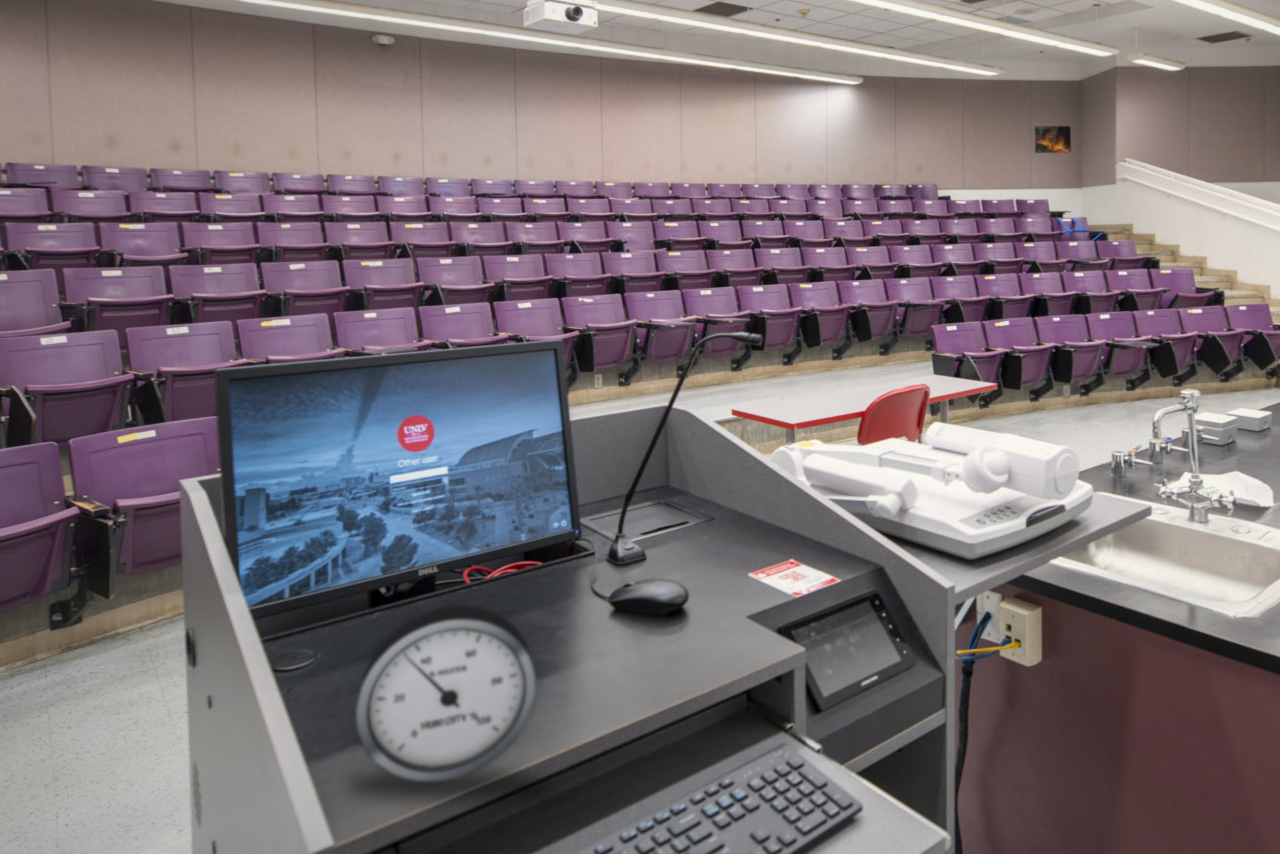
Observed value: 36 %
